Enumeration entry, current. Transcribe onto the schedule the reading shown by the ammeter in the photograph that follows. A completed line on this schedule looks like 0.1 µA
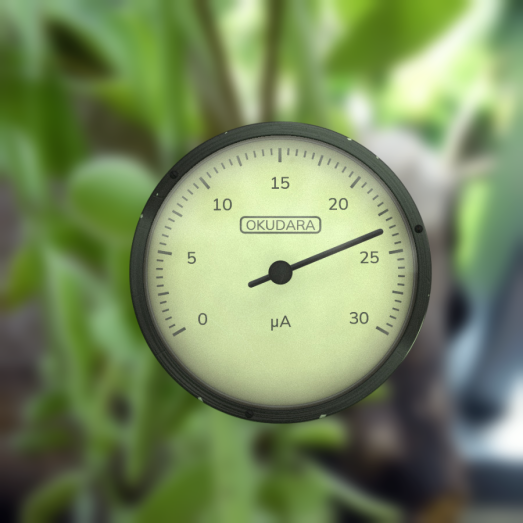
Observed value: 23.5 µA
